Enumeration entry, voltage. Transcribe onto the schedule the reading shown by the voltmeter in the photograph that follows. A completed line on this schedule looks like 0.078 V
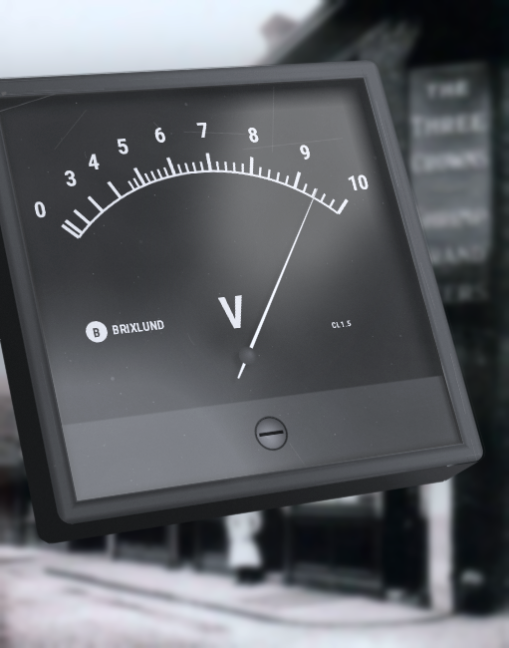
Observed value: 9.4 V
